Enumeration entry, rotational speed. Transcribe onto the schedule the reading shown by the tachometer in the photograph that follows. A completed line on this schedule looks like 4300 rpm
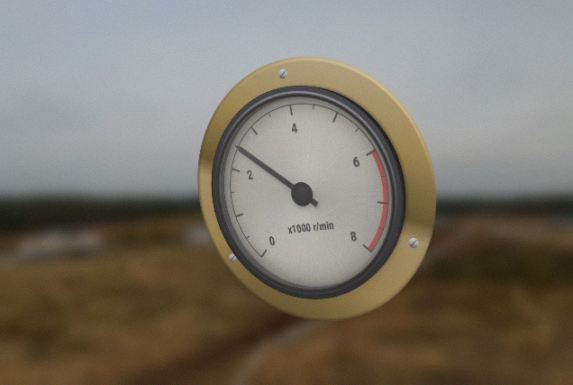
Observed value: 2500 rpm
